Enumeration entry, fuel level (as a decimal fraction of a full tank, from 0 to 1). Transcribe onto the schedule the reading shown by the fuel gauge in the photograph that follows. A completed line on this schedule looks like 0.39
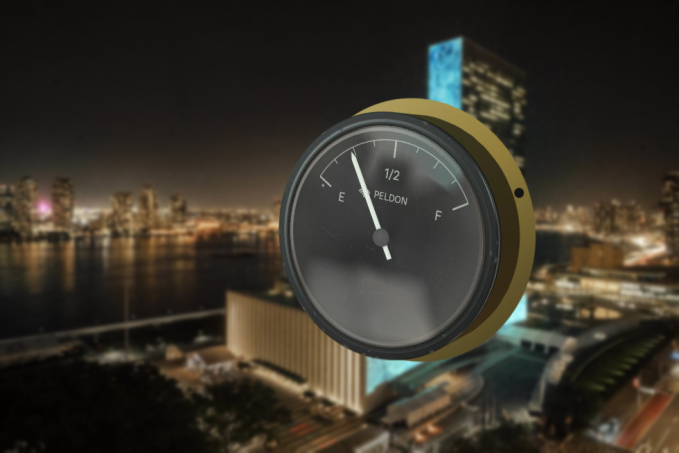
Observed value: 0.25
